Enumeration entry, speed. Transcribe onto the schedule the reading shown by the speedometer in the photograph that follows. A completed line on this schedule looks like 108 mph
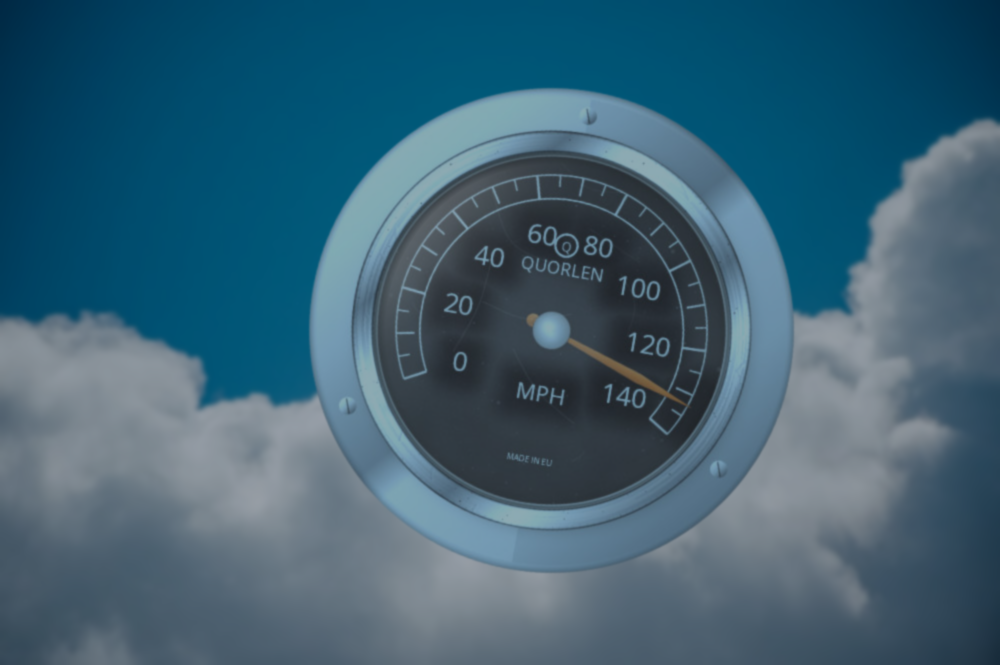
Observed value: 132.5 mph
